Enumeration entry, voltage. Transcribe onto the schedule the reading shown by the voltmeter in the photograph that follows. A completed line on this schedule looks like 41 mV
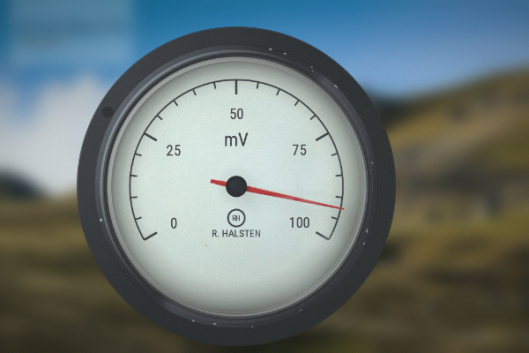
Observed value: 92.5 mV
